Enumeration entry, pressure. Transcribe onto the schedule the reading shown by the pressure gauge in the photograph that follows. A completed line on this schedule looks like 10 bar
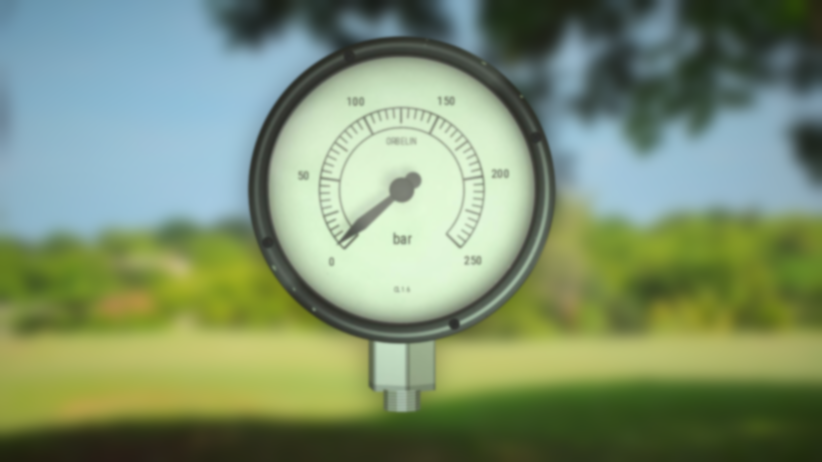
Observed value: 5 bar
